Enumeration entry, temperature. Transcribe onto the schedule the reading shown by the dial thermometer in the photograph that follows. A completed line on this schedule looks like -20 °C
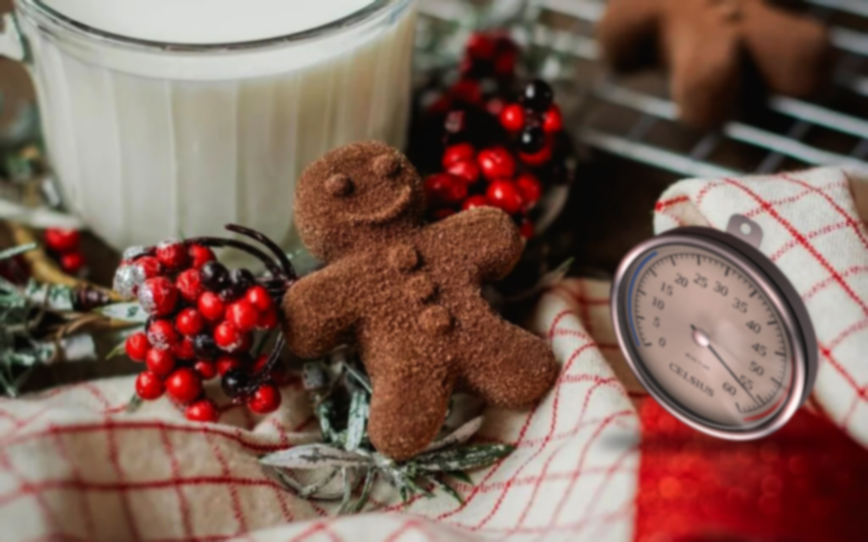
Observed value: 55 °C
